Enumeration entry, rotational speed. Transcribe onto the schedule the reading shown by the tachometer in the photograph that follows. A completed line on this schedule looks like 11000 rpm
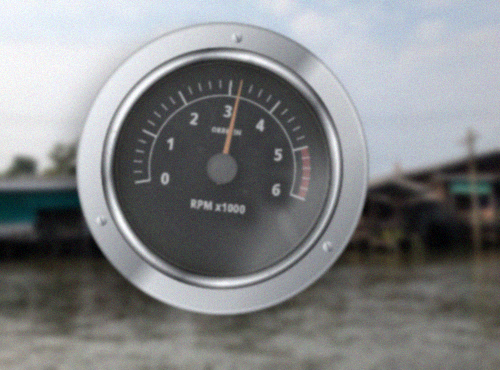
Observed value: 3200 rpm
